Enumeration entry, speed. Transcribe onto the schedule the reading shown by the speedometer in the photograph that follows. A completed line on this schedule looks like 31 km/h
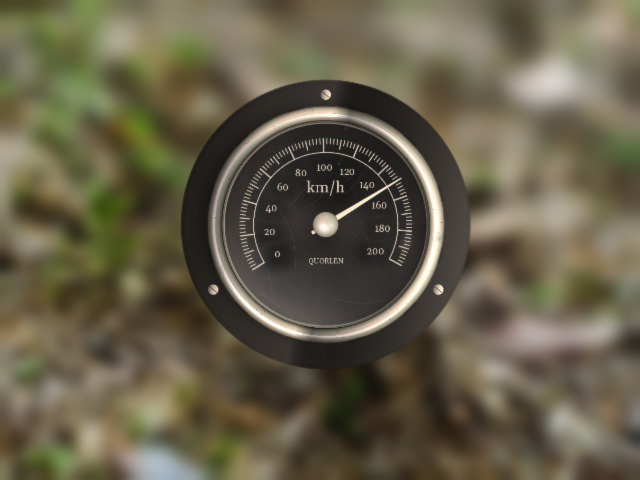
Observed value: 150 km/h
